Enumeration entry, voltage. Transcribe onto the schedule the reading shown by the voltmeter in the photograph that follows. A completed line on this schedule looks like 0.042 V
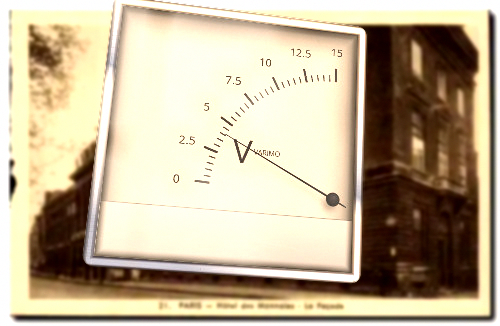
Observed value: 4 V
